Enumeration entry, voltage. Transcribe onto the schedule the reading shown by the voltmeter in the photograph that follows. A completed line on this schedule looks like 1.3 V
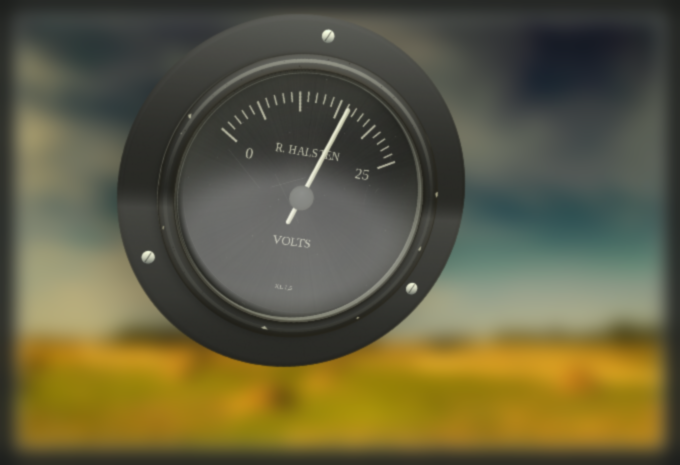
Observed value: 16 V
